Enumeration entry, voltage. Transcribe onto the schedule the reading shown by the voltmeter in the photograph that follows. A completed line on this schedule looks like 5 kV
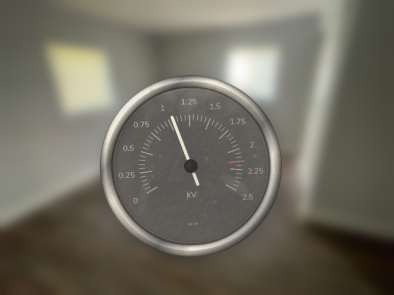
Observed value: 1.05 kV
